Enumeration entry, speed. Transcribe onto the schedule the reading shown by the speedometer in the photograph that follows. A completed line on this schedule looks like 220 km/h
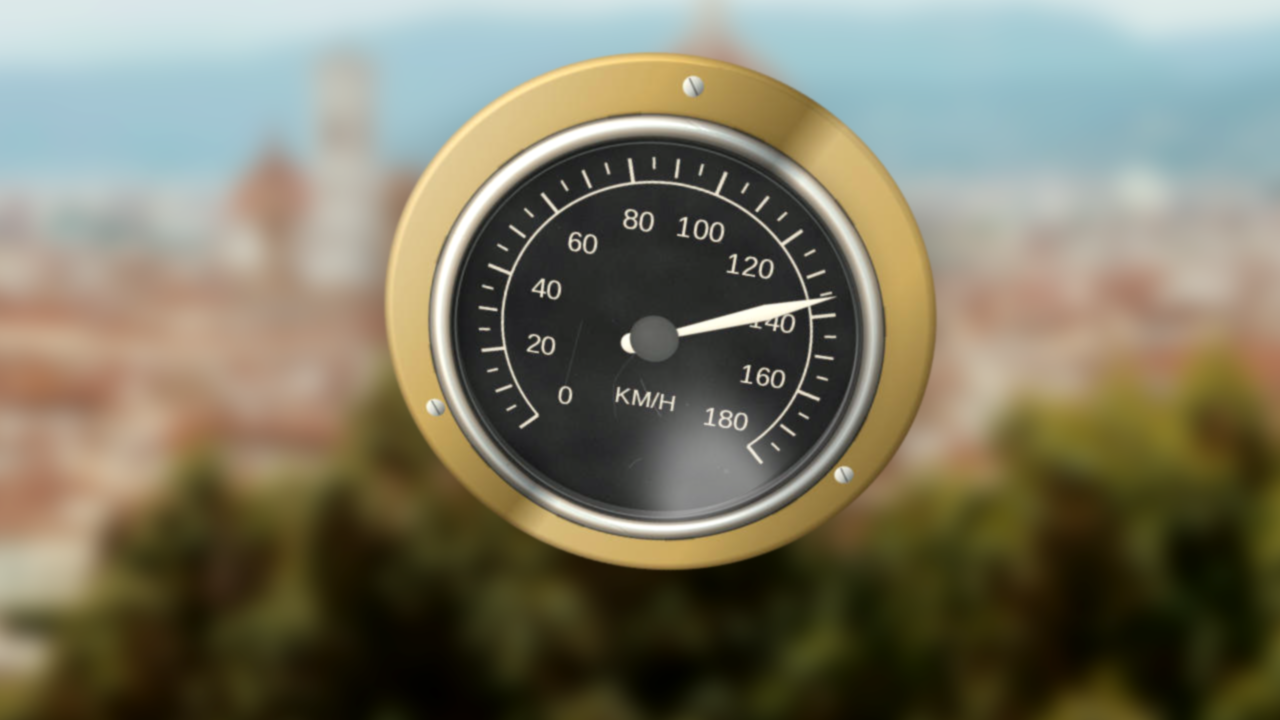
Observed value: 135 km/h
